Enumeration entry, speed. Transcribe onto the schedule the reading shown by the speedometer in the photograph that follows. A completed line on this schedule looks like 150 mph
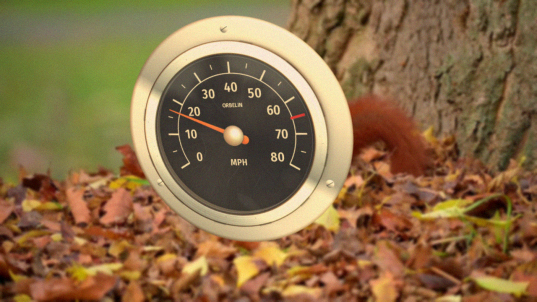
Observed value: 17.5 mph
